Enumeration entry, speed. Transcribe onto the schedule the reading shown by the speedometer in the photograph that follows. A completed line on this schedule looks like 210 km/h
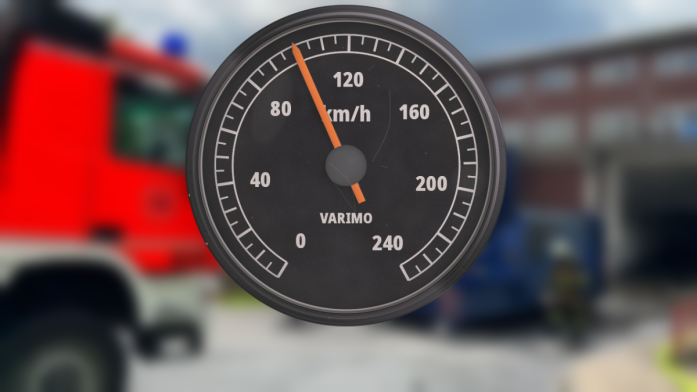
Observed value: 100 km/h
